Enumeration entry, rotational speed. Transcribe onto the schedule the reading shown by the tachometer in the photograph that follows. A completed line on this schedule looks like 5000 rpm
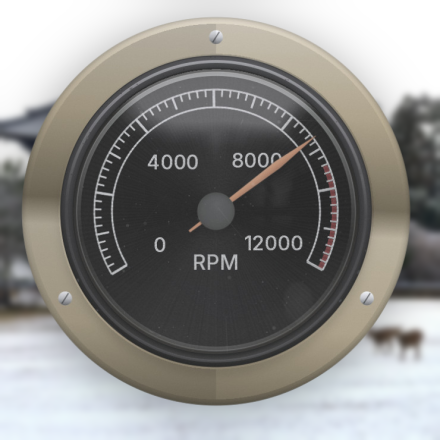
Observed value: 8700 rpm
